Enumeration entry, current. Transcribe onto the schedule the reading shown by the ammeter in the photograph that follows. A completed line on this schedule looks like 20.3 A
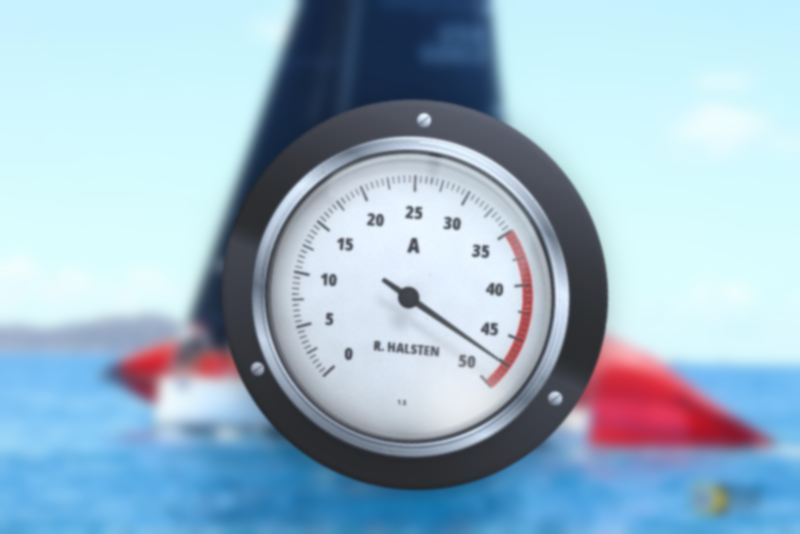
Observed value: 47.5 A
